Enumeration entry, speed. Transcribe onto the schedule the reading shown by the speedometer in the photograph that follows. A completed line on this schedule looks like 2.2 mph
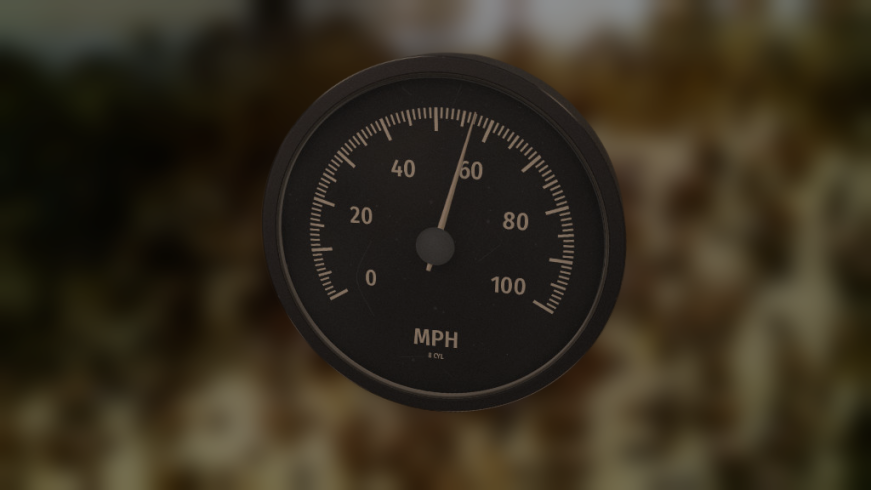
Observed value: 57 mph
